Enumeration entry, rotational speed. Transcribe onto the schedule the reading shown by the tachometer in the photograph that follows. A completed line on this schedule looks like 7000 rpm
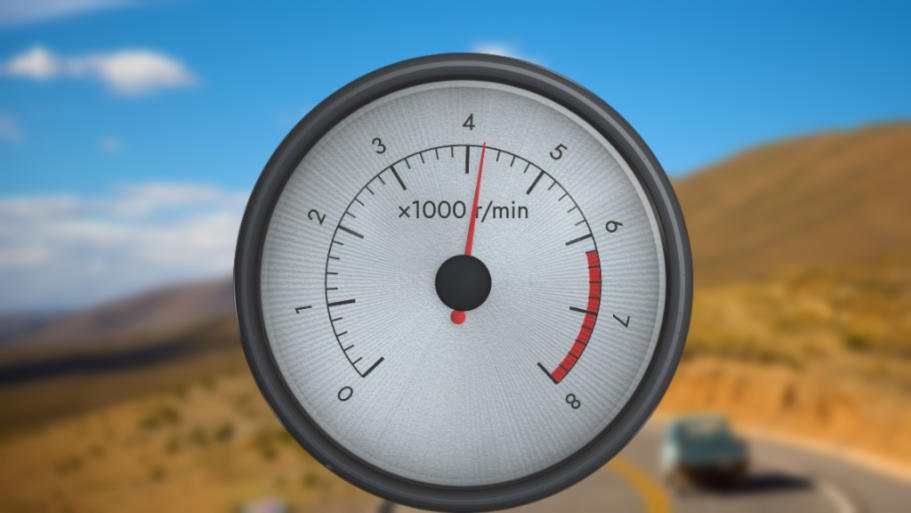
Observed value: 4200 rpm
